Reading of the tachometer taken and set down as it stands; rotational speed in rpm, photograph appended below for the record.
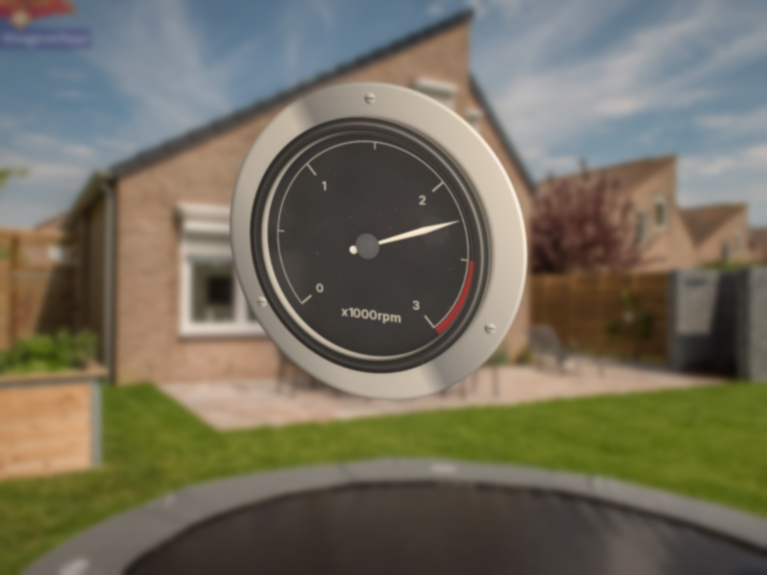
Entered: 2250 rpm
